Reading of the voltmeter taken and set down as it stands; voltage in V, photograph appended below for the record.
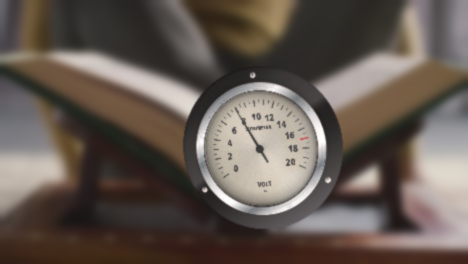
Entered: 8 V
